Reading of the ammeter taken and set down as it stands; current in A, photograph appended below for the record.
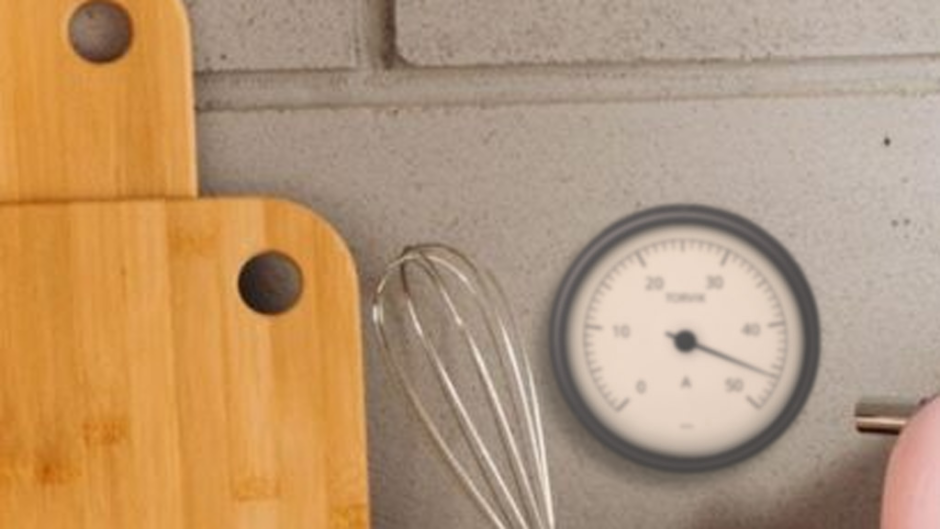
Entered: 46 A
